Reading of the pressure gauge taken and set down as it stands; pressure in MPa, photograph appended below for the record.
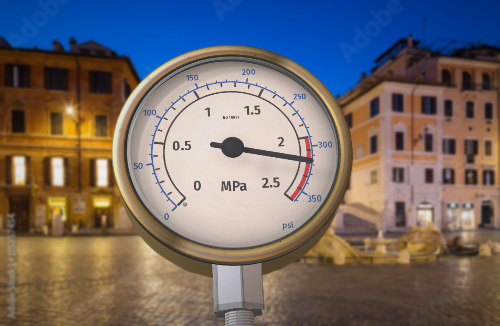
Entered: 2.2 MPa
